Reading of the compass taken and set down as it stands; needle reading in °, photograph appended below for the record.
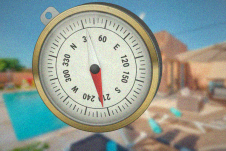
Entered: 215 °
